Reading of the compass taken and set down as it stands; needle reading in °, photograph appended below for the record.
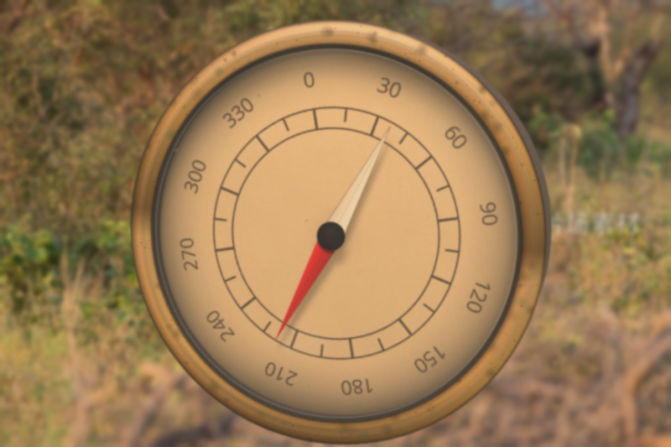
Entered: 217.5 °
